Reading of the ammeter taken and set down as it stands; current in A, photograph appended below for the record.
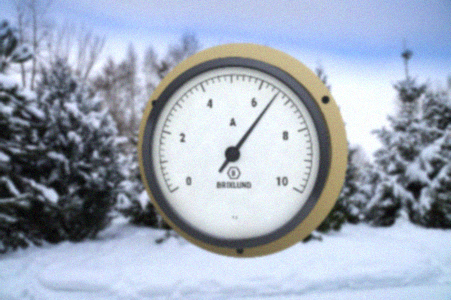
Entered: 6.6 A
